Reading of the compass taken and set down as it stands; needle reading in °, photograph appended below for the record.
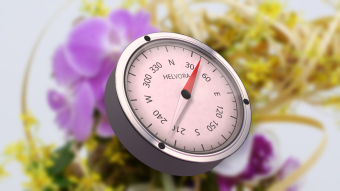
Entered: 40 °
